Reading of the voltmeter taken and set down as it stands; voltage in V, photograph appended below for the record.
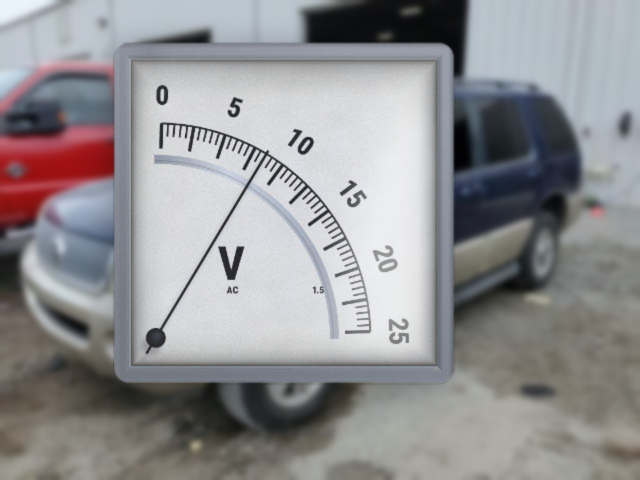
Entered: 8.5 V
